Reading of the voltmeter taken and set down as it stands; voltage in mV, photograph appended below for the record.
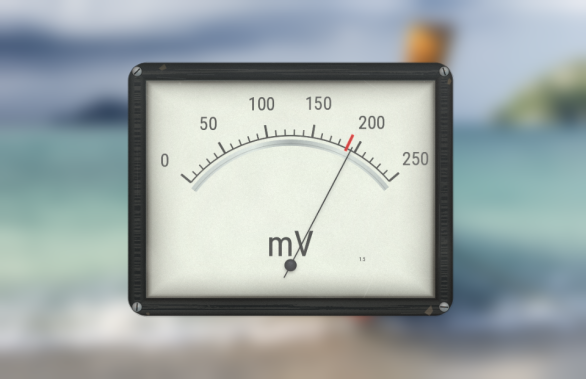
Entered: 195 mV
